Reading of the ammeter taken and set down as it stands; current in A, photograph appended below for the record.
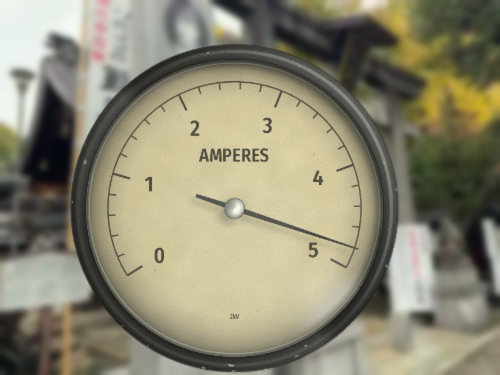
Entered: 4.8 A
